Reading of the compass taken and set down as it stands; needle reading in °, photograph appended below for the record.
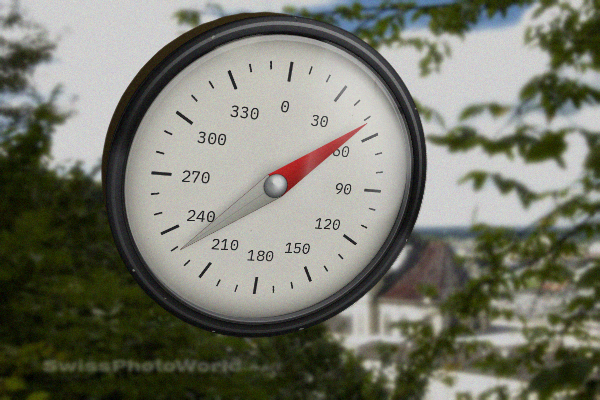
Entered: 50 °
